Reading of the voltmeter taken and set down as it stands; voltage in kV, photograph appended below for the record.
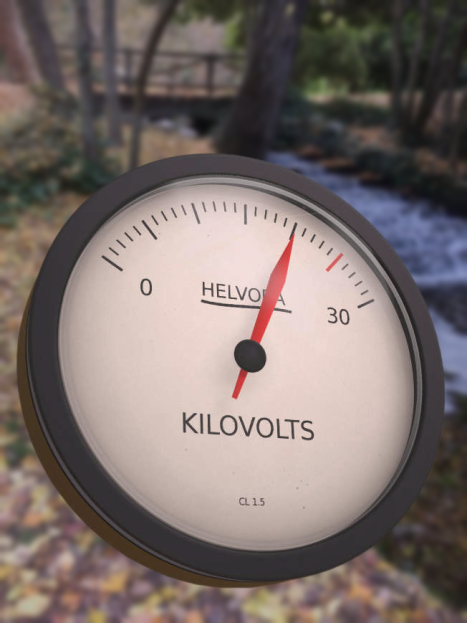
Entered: 20 kV
